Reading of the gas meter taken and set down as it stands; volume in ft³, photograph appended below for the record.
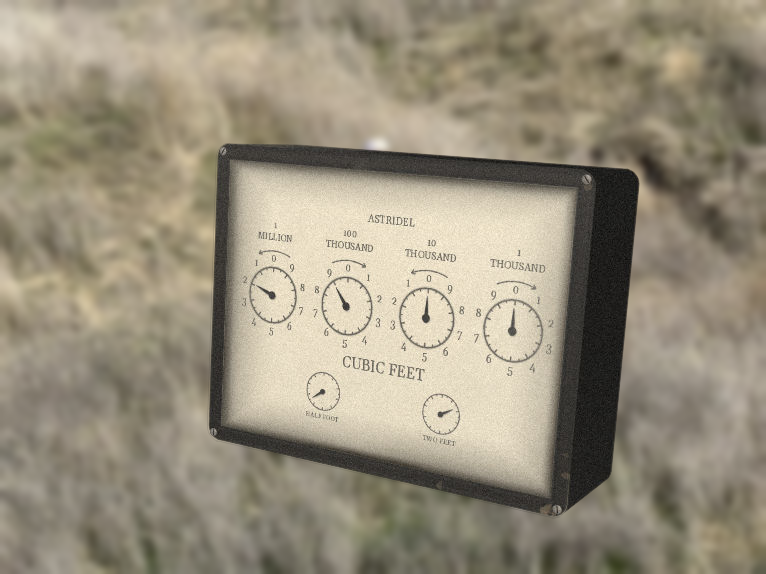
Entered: 190000 ft³
